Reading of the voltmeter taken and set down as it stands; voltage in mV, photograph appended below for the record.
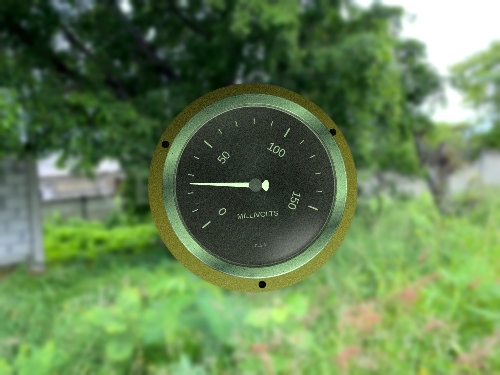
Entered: 25 mV
